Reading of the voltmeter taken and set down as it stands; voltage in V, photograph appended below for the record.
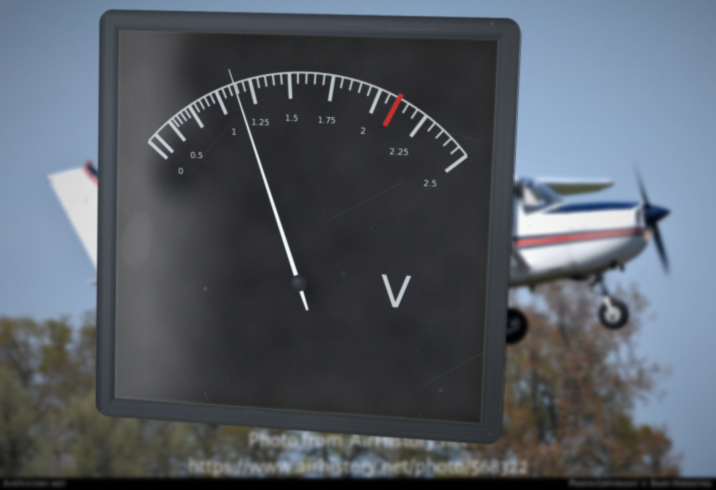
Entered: 1.15 V
